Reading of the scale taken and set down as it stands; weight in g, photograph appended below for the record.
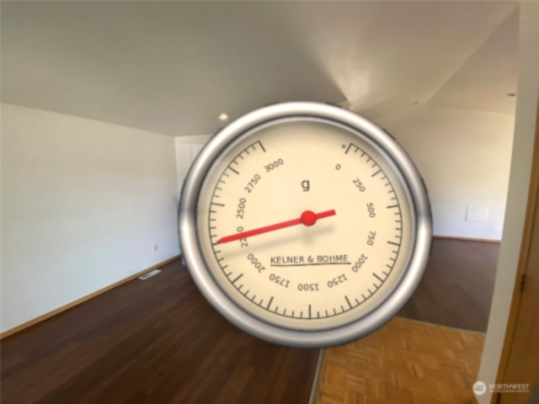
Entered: 2250 g
